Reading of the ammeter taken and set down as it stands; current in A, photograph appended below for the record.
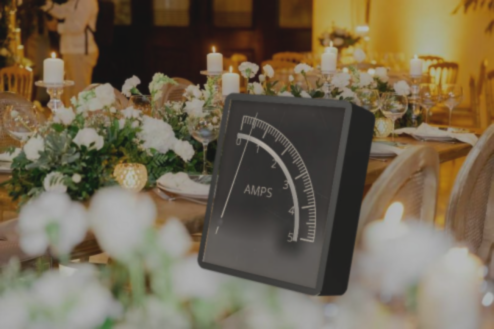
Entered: 0.5 A
